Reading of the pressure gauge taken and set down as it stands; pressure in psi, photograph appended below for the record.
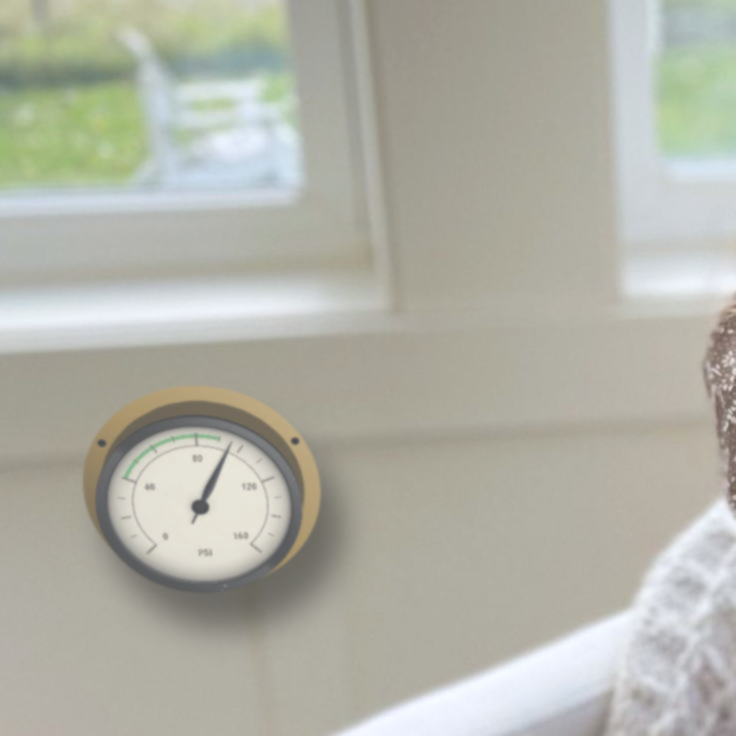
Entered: 95 psi
